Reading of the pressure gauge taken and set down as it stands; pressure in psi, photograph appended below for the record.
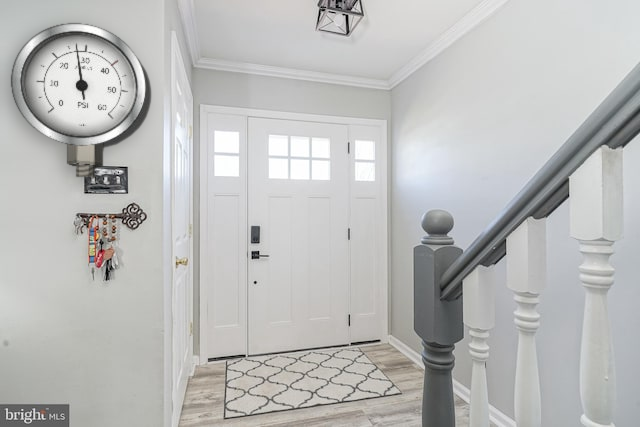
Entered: 27.5 psi
